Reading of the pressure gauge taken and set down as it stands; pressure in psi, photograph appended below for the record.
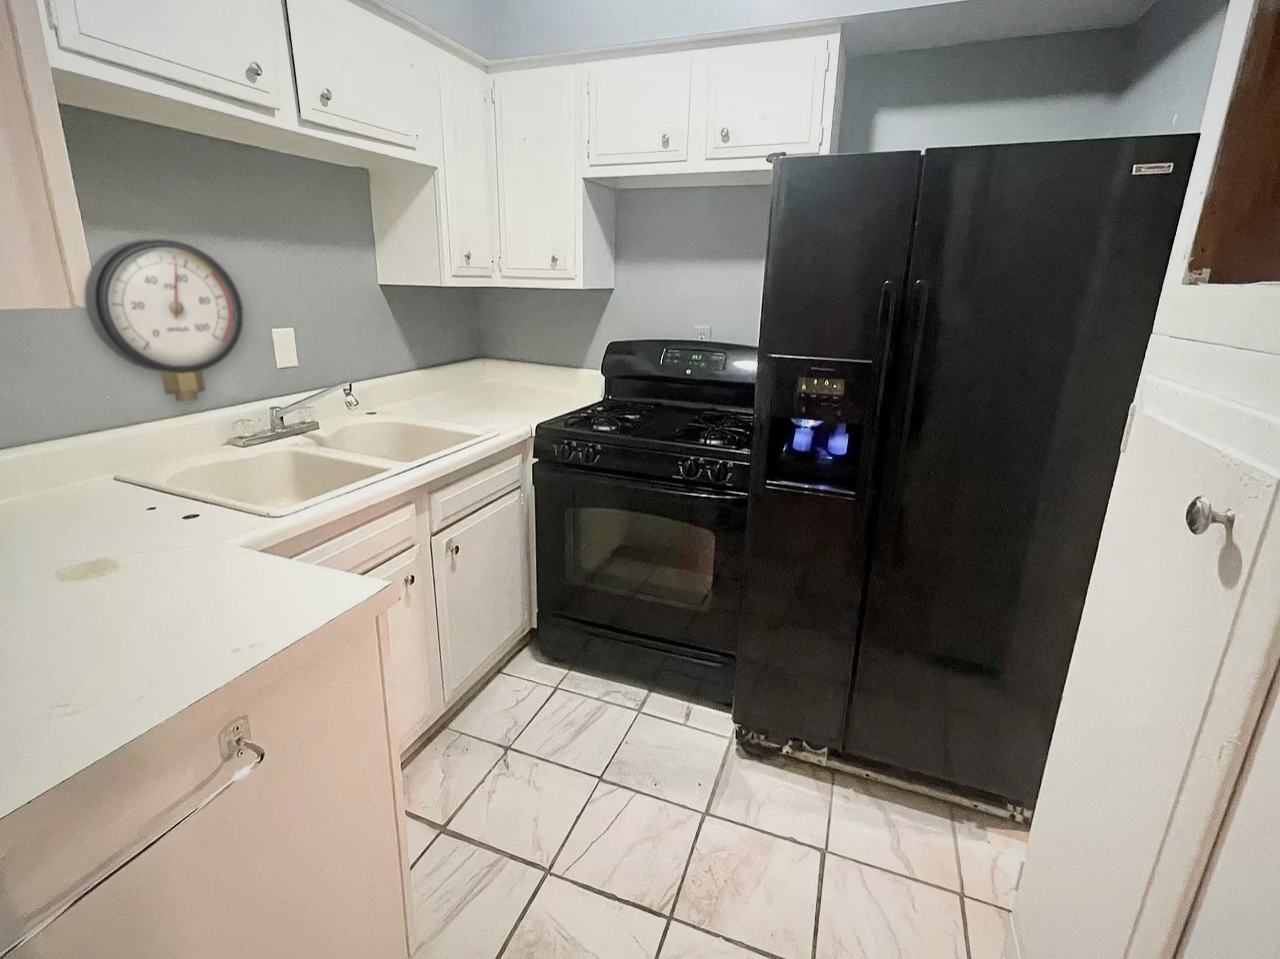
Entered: 55 psi
